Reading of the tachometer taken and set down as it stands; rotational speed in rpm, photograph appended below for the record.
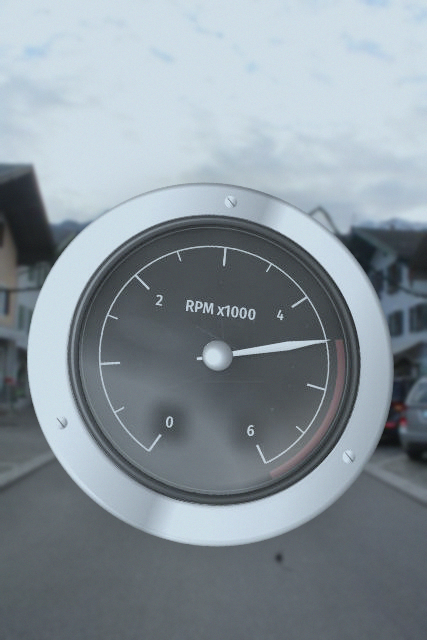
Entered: 4500 rpm
